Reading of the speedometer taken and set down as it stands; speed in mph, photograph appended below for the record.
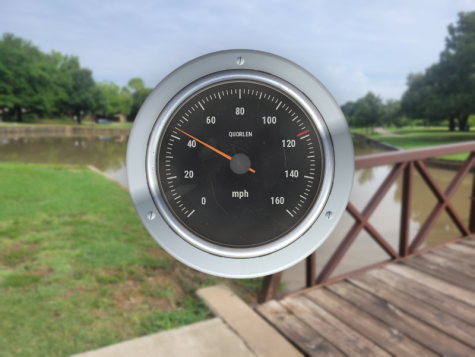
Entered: 44 mph
